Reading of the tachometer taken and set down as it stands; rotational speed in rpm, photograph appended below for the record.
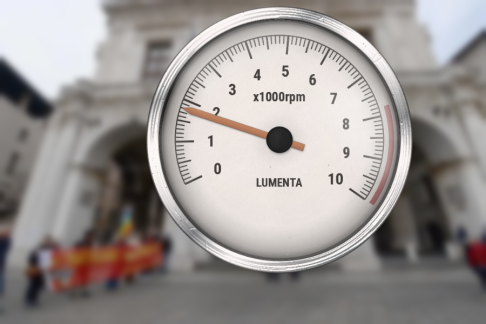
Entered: 1800 rpm
